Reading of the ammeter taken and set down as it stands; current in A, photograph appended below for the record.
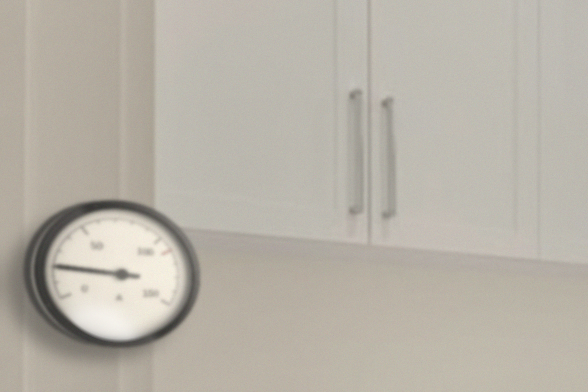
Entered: 20 A
